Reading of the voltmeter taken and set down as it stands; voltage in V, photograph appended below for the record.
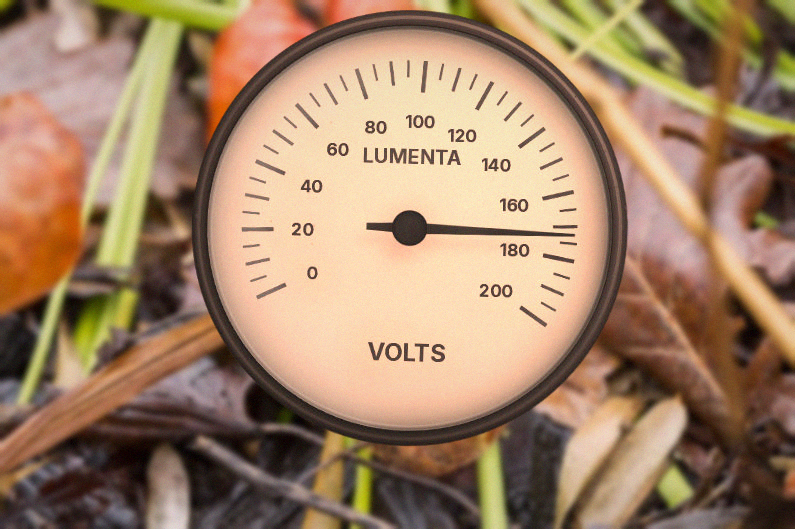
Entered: 172.5 V
